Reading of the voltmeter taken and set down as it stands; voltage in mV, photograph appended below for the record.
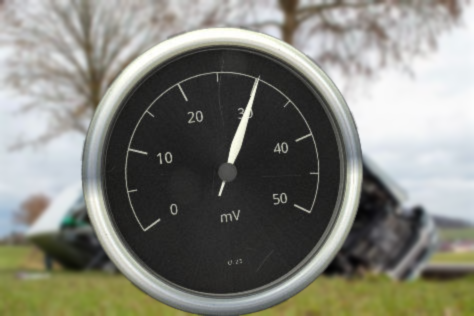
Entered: 30 mV
